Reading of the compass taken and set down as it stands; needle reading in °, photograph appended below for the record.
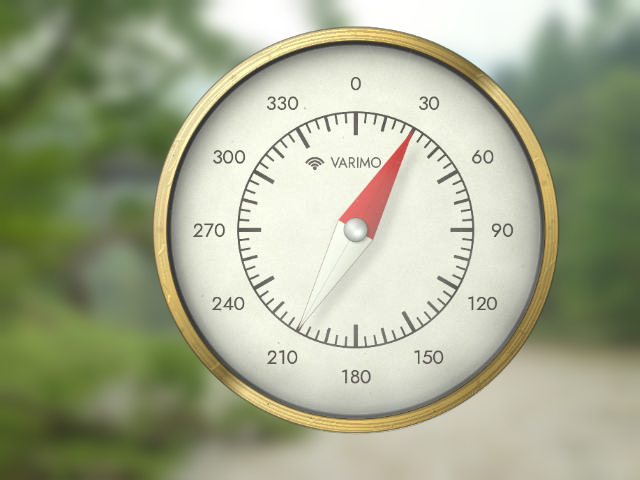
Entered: 30 °
